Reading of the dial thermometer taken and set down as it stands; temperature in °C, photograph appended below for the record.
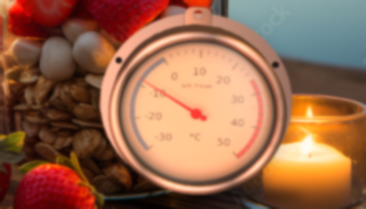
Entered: -8 °C
